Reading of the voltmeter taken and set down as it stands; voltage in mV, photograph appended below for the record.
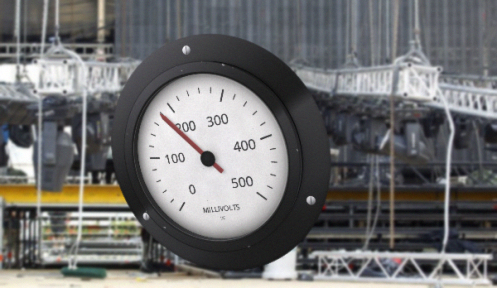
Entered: 180 mV
